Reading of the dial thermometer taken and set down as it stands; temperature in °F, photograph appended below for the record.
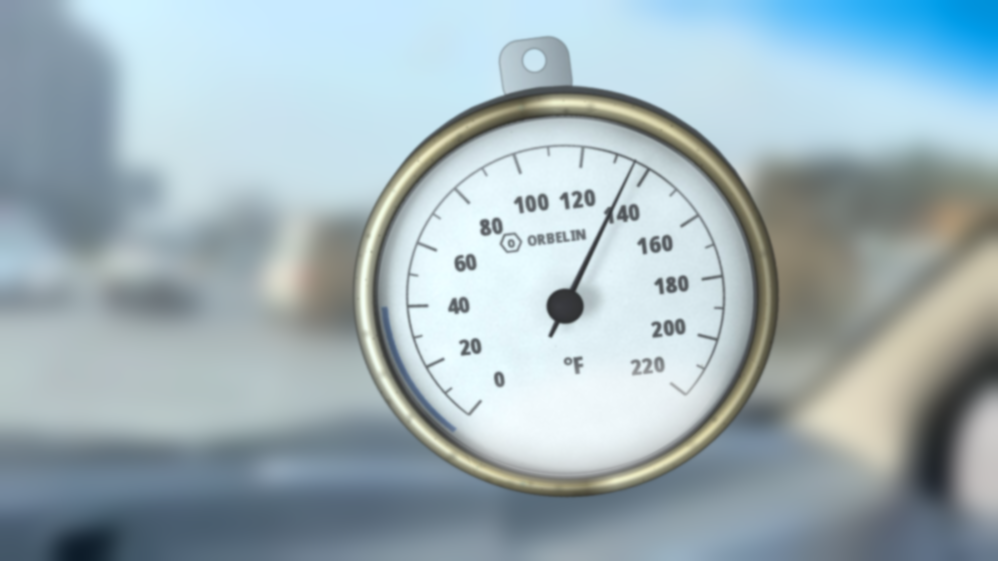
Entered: 135 °F
